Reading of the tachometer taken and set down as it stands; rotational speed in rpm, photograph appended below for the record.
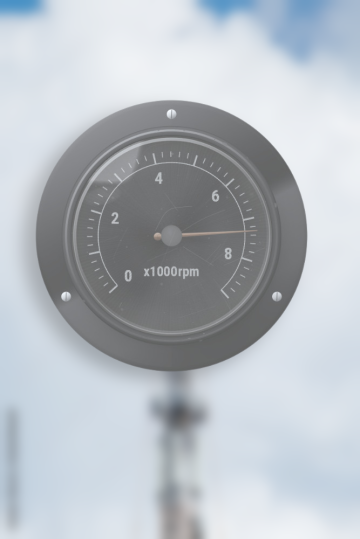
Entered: 7300 rpm
